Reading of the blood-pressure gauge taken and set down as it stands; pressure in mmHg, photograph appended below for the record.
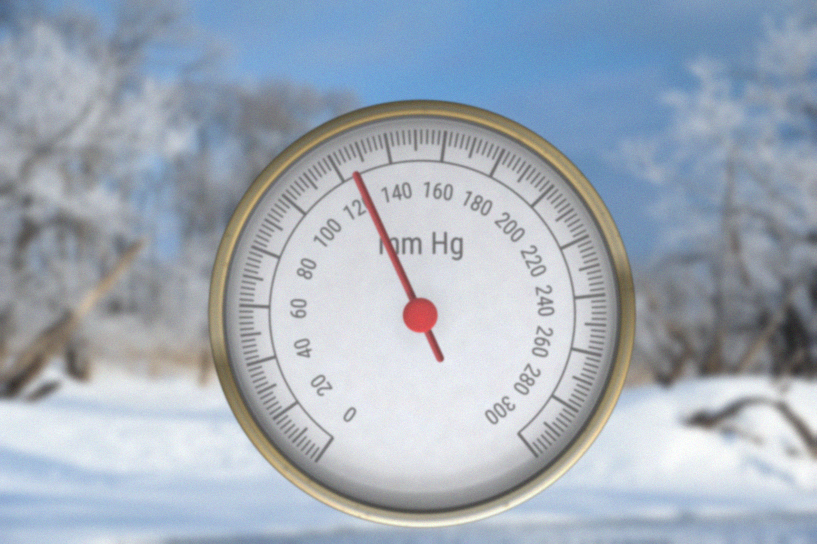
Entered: 126 mmHg
